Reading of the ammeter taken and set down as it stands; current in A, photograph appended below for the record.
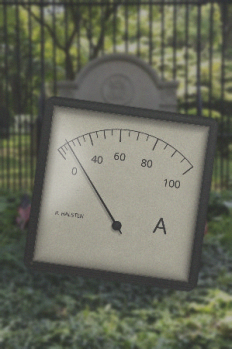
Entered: 20 A
